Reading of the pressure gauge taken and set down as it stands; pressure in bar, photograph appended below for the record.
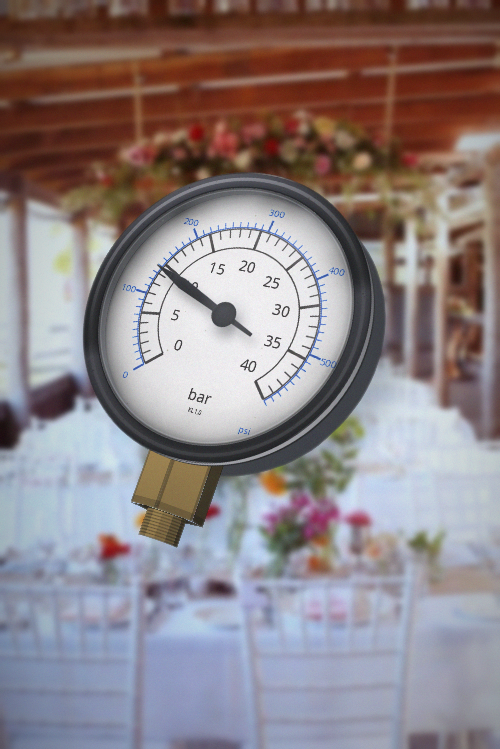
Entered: 9.5 bar
